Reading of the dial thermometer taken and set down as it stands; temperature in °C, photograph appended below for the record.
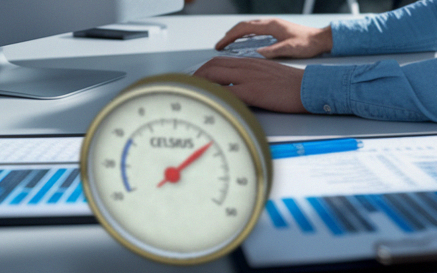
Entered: 25 °C
